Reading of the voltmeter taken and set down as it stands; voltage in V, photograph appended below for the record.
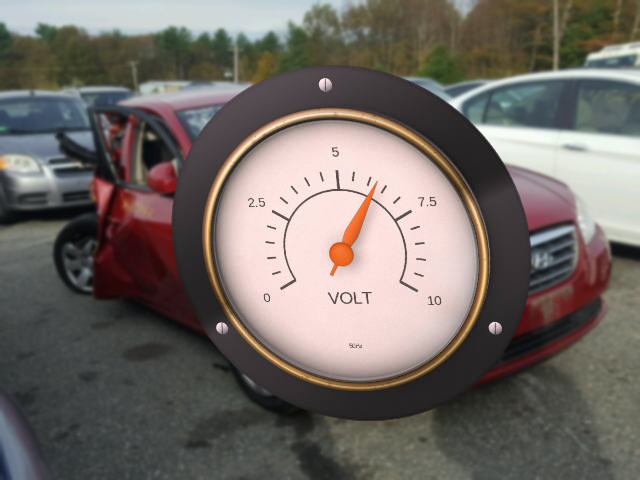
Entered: 6.25 V
